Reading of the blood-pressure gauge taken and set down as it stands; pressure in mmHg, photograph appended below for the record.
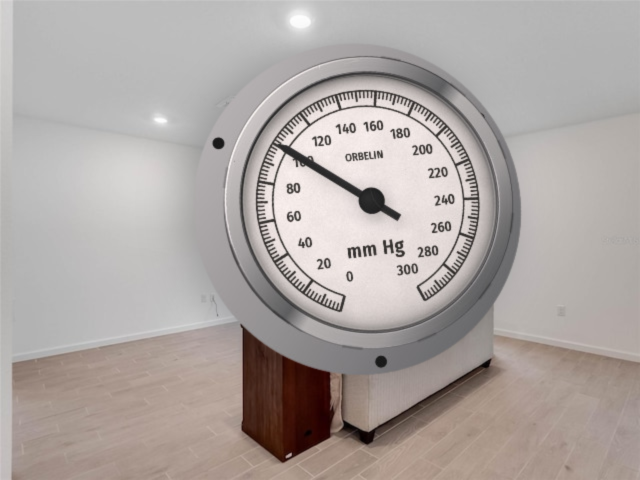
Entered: 100 mmHg
